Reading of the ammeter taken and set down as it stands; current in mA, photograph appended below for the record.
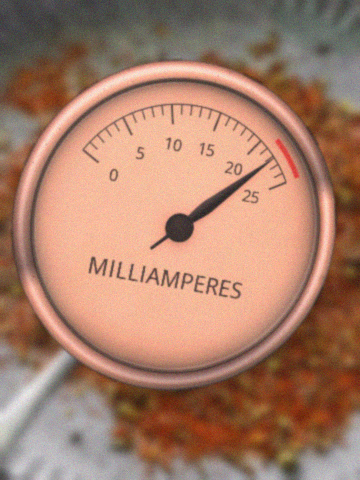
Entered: 22 mA
